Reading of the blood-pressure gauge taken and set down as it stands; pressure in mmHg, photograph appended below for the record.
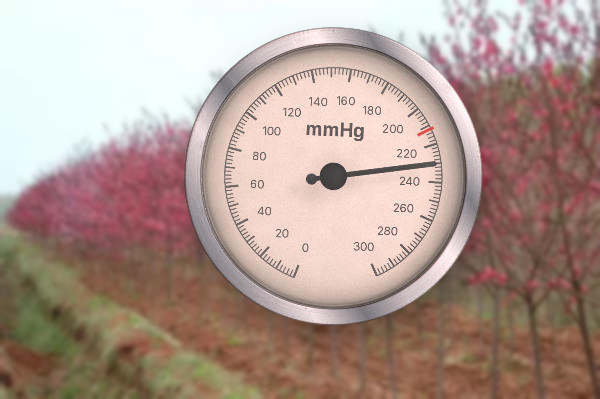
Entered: 230 mmHg
